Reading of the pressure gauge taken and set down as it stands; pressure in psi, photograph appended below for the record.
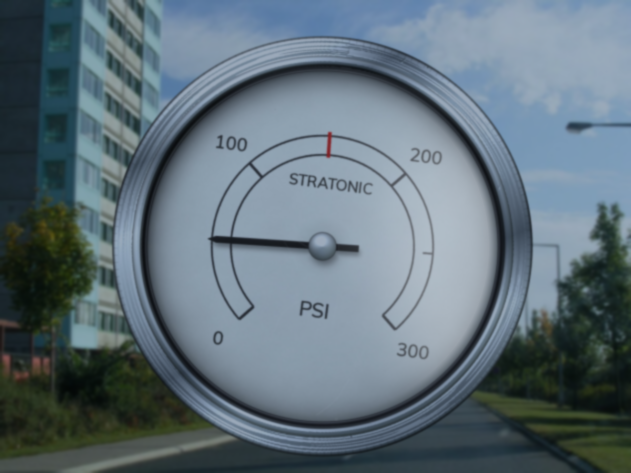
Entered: 50 psi
